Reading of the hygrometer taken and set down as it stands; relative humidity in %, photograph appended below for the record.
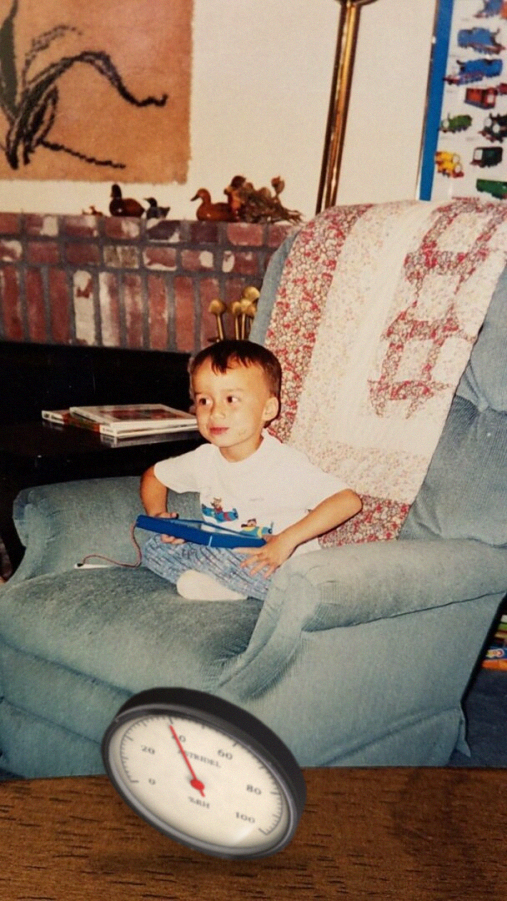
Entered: 40 %
